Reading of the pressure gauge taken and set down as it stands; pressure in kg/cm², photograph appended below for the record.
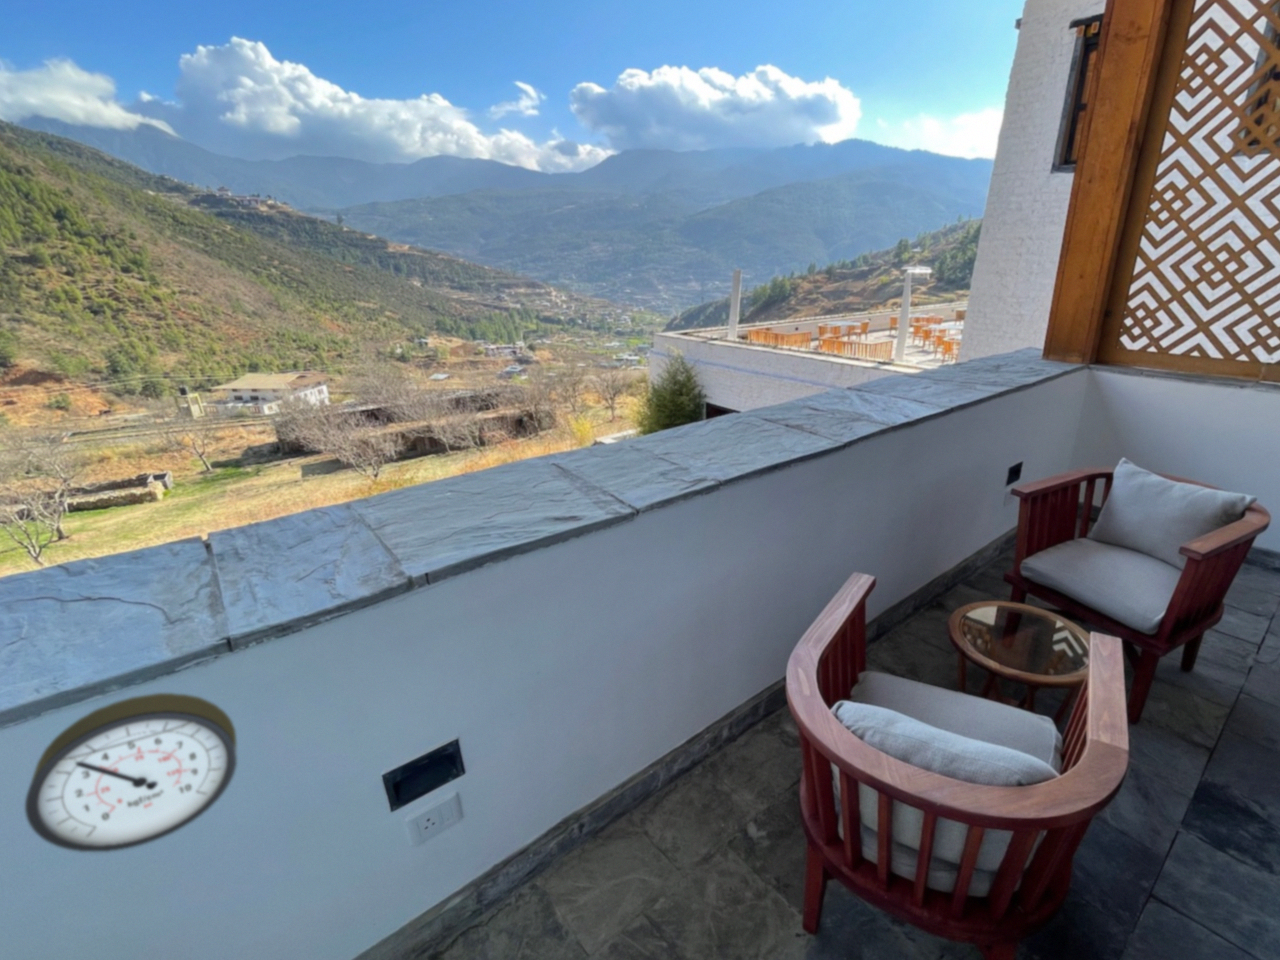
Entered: 3.5 kg/cm²
